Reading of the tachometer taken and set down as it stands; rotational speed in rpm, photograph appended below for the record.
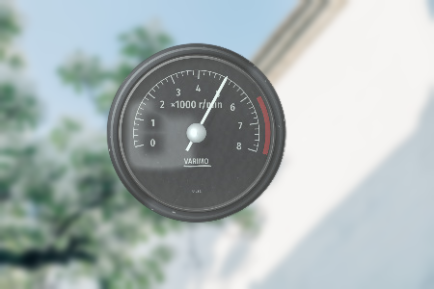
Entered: 5000 rpm
